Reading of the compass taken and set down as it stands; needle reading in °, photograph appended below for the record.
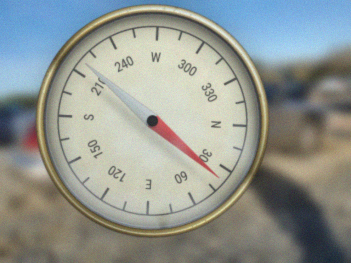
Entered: 37.5 °
